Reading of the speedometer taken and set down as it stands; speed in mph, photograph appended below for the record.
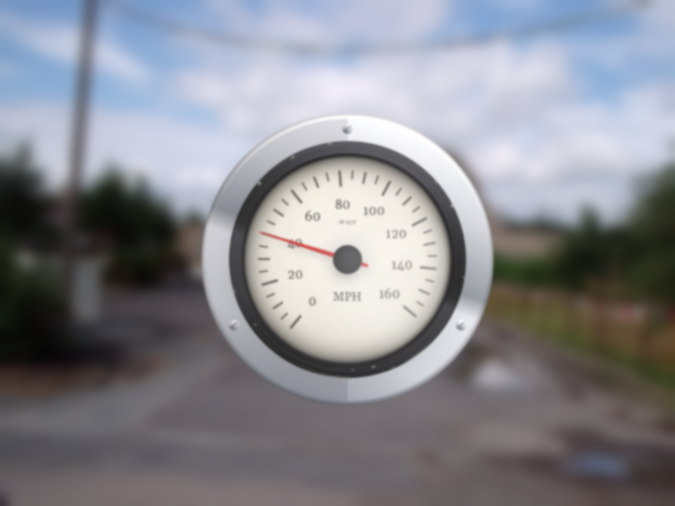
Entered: 40 mph
